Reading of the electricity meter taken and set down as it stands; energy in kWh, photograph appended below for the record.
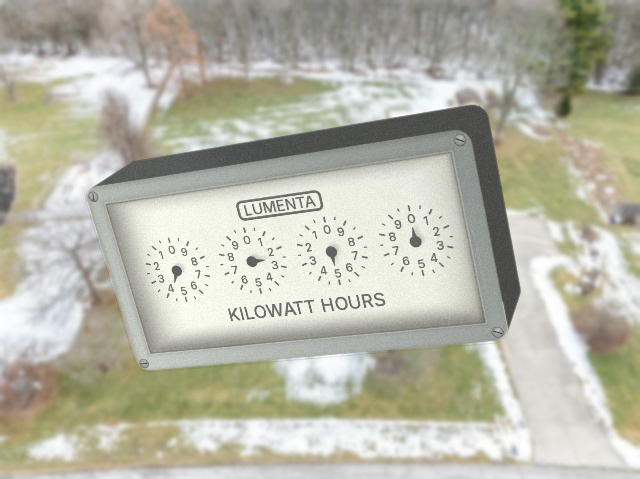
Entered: 4250 kWh
